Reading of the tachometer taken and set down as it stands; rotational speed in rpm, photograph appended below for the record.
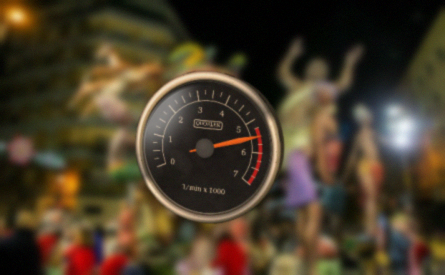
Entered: 5500 rpm
